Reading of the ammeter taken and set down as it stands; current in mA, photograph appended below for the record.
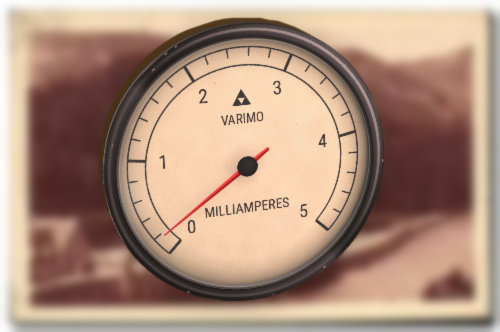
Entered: 0.2 mA
